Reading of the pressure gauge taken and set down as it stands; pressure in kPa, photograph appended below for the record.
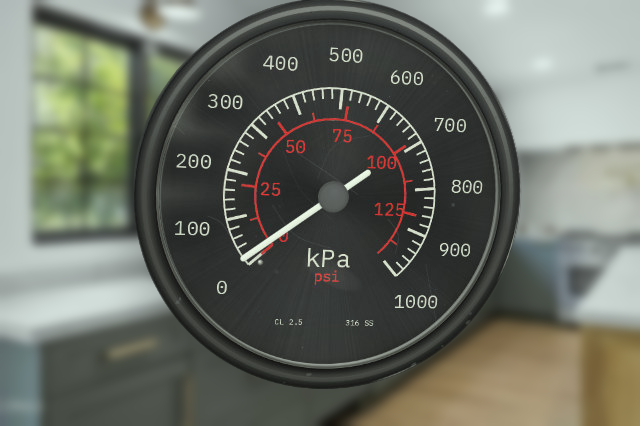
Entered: 20 kPa
